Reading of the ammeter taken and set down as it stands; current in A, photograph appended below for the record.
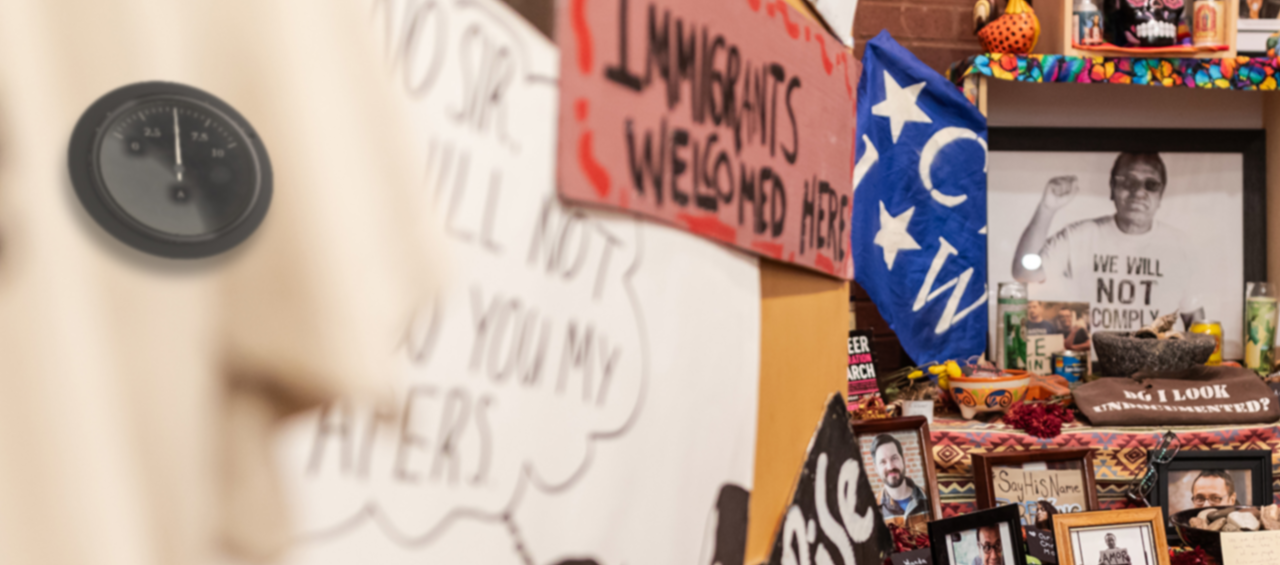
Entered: 5 A
